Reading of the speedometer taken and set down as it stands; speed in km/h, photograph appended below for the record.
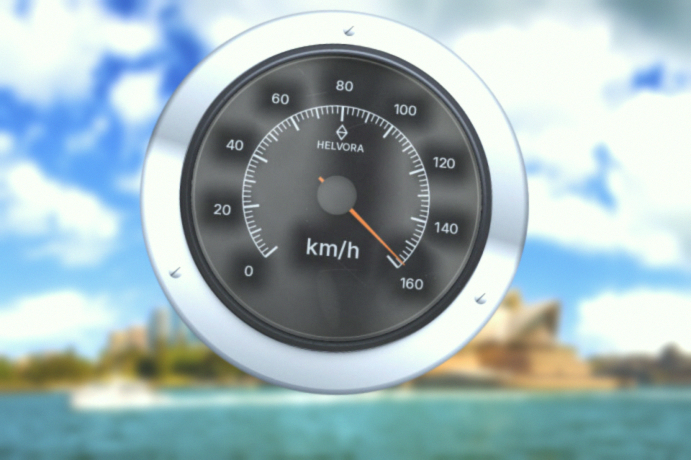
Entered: 158 km/h
